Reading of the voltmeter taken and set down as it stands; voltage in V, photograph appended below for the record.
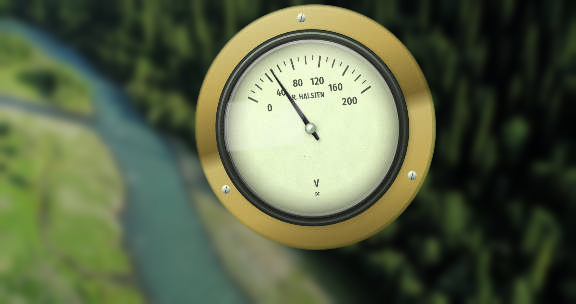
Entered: 50 V
